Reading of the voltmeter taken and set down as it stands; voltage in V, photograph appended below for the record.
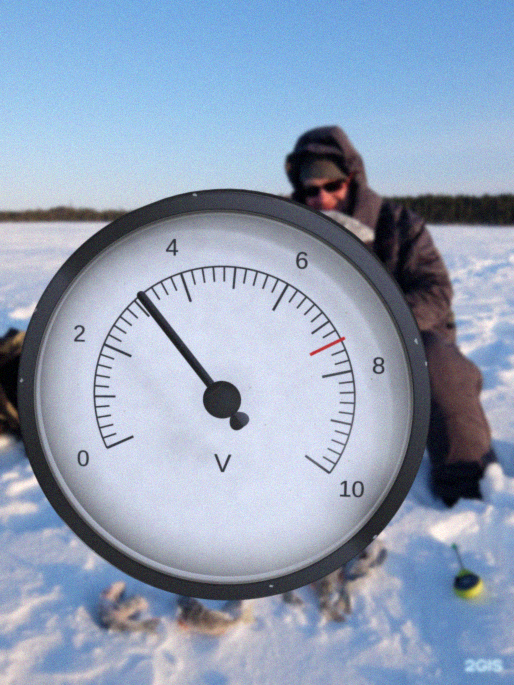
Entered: 3.2 V
